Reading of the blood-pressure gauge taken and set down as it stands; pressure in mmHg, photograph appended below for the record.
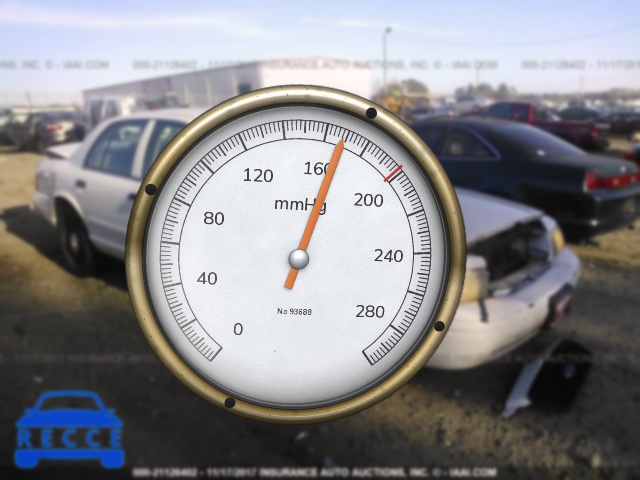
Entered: 168 mmHg
